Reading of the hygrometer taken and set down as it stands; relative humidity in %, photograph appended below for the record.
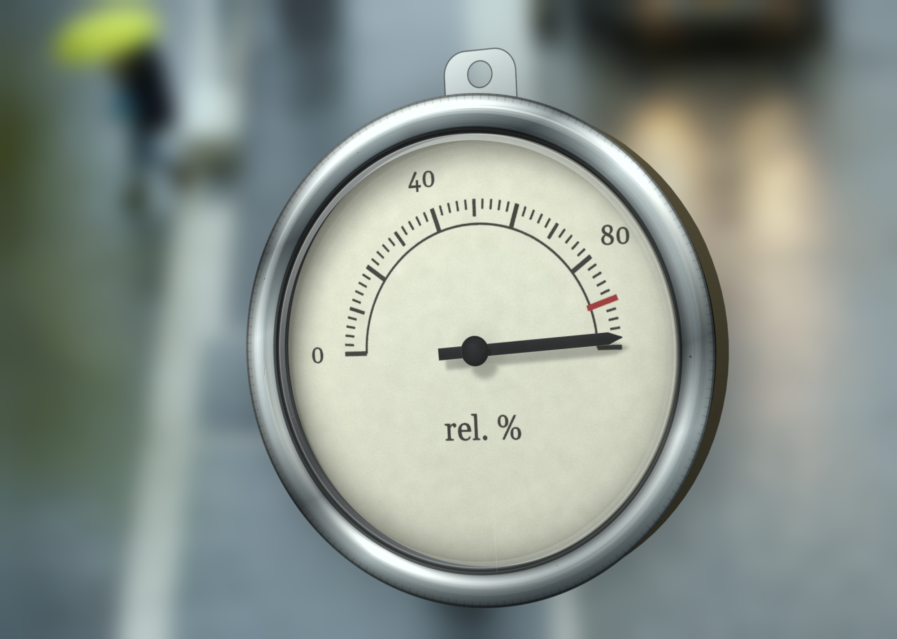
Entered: 98 %
